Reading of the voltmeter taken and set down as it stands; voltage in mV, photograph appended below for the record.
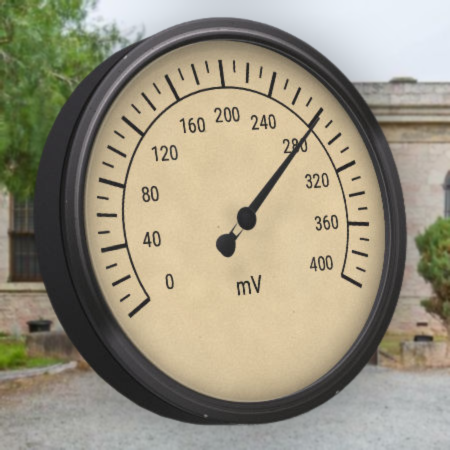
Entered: 280 mV
